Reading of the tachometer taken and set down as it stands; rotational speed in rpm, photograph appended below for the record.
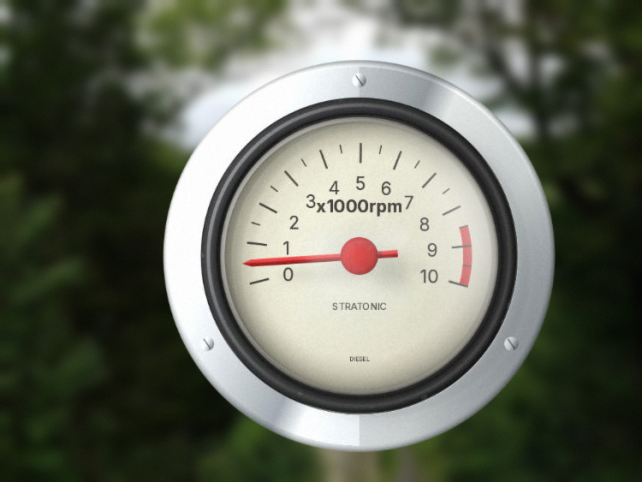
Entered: 500 rpm
